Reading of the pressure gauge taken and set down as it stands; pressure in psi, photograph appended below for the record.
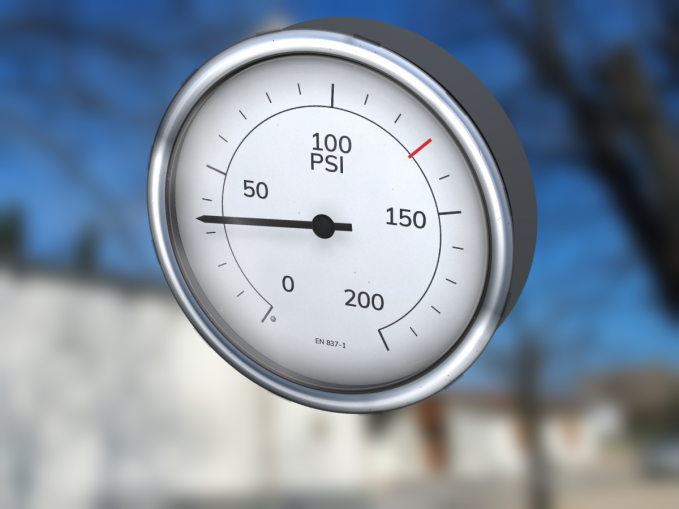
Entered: 35 psi
